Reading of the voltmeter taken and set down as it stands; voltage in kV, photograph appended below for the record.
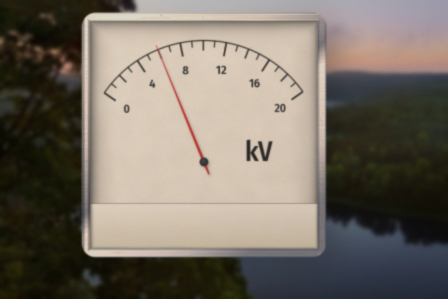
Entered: 6 kV
